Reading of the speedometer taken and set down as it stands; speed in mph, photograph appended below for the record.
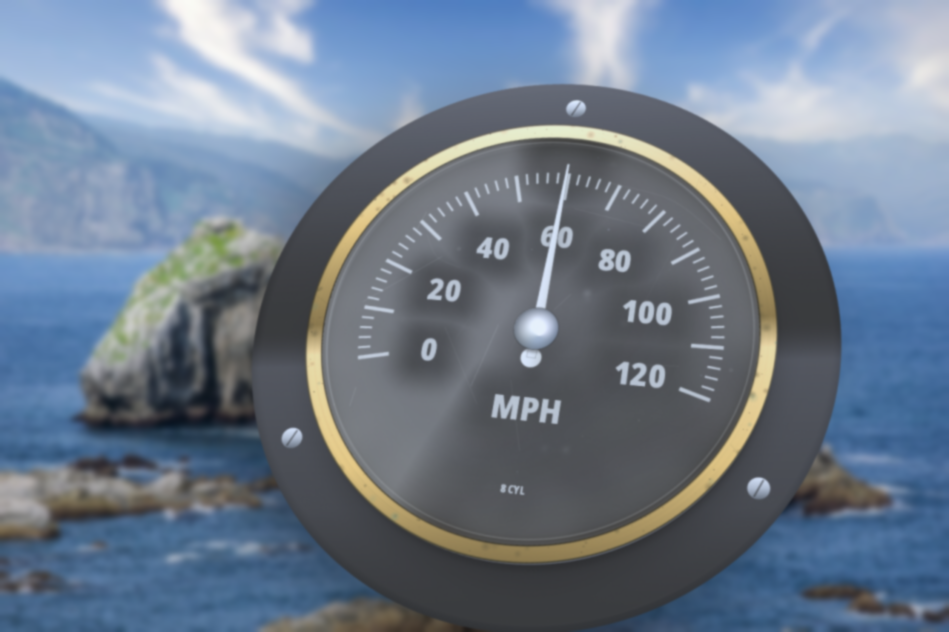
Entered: 60 mph
